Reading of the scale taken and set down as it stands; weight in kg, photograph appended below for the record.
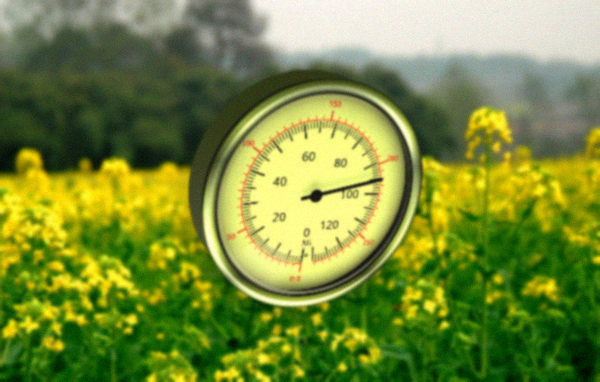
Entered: 95 kg
